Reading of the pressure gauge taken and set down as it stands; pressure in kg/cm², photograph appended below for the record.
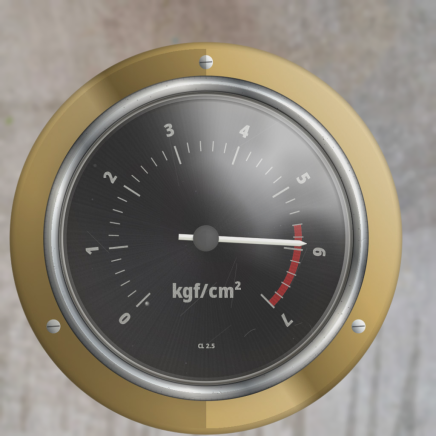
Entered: 5.9 kg/cm²
